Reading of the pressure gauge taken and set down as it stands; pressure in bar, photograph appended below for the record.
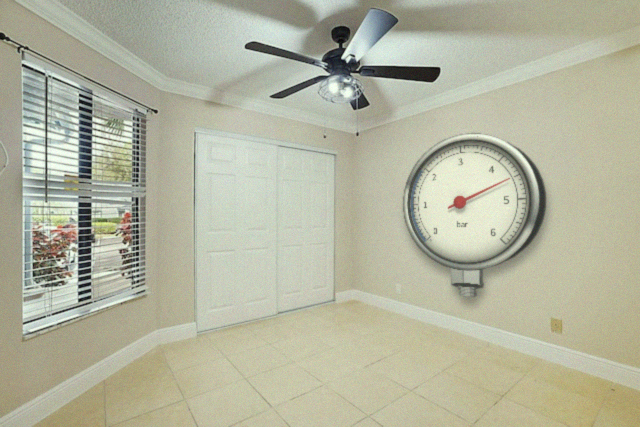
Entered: 4.5 bar
